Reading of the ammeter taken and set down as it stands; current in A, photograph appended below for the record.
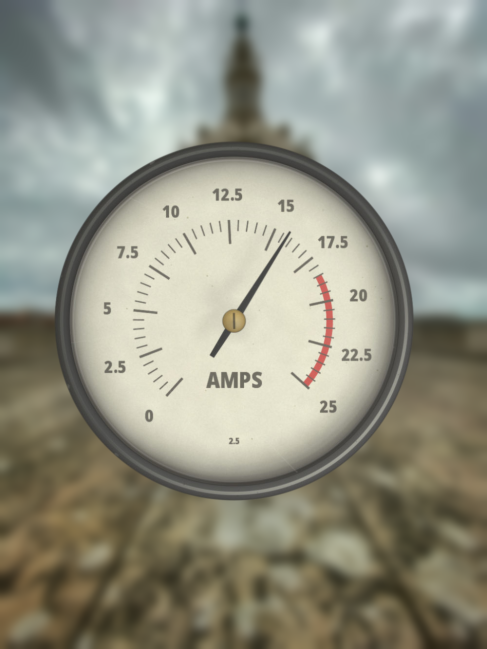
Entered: 15.75 A
